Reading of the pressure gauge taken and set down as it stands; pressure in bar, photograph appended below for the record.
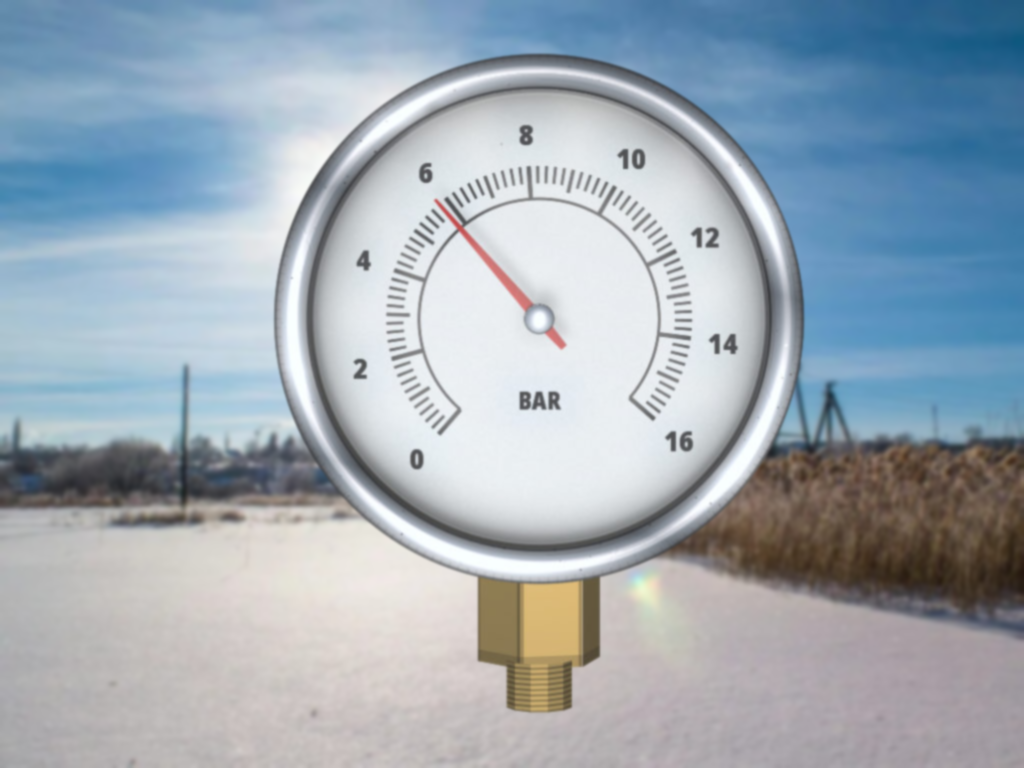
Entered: 5.8 bar
